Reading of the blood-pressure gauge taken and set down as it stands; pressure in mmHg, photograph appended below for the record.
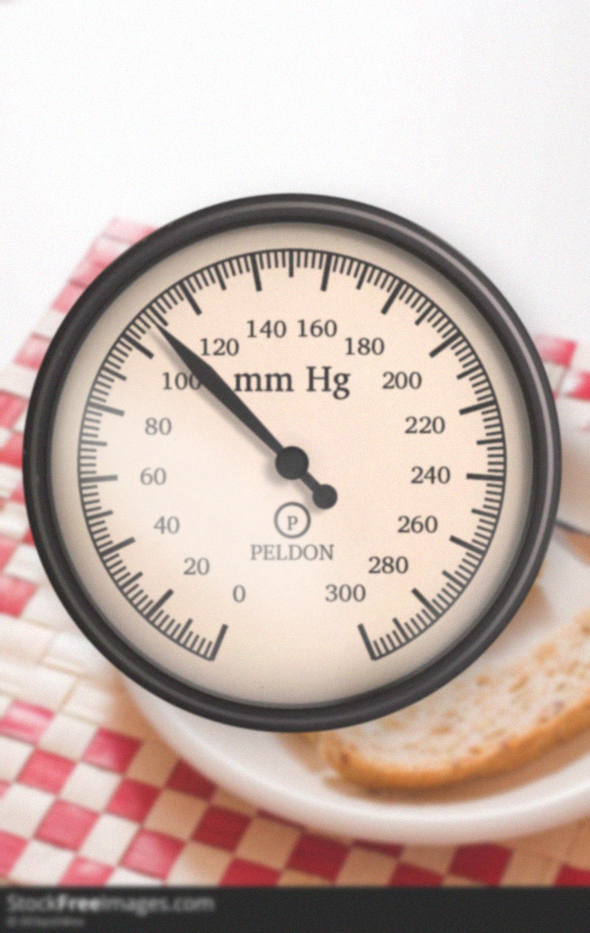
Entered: 108 mmHg
